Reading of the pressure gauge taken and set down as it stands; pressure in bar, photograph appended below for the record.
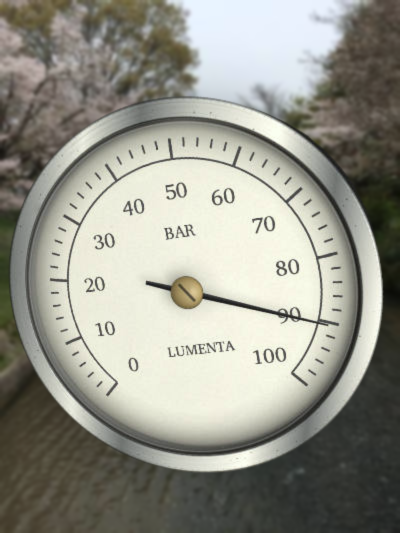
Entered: 90 bar
